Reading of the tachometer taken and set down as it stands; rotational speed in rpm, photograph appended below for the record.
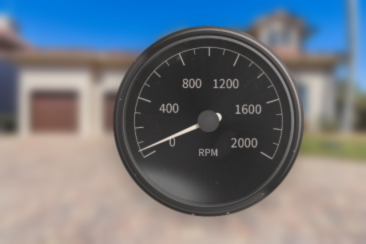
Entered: 50 rpm
